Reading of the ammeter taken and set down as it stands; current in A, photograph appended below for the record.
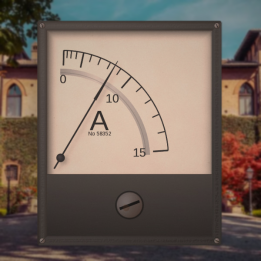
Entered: 8.5 A
